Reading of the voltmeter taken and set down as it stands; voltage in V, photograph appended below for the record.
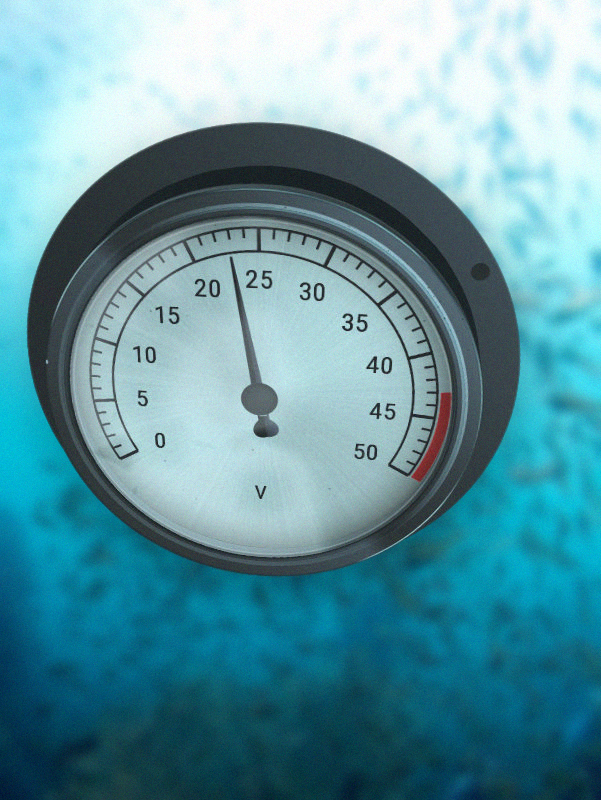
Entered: 23 V
